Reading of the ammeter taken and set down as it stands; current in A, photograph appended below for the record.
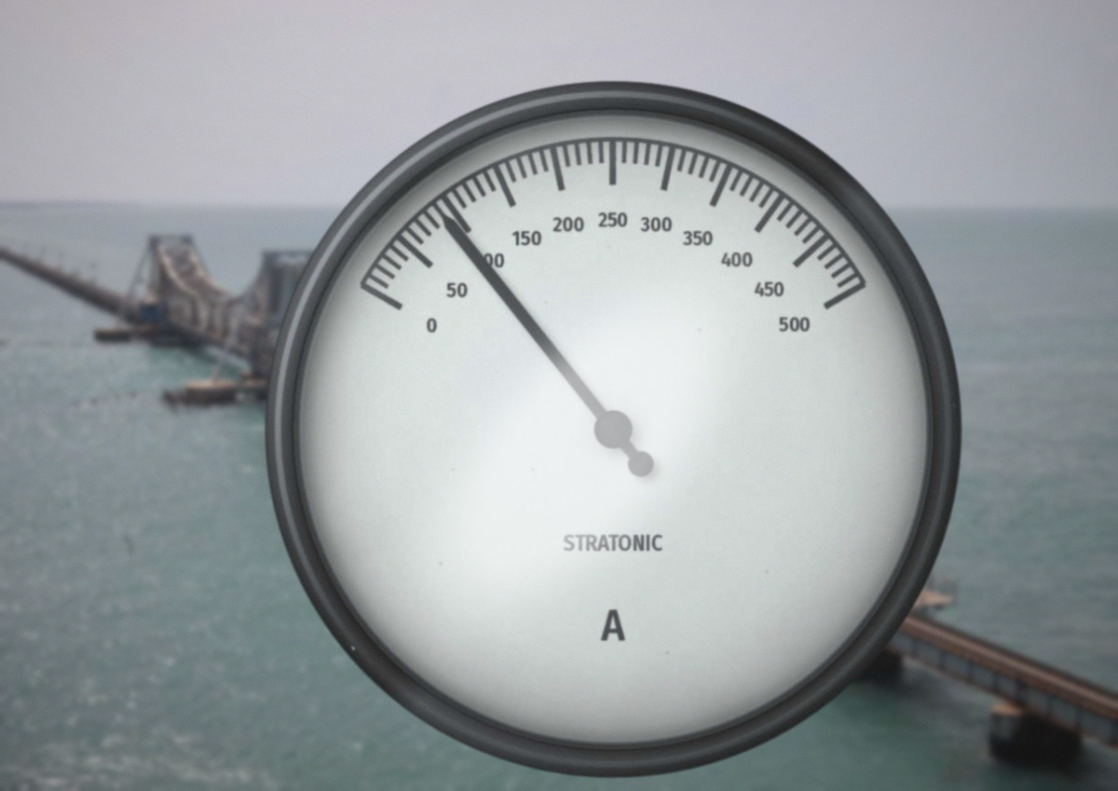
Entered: 90 A
